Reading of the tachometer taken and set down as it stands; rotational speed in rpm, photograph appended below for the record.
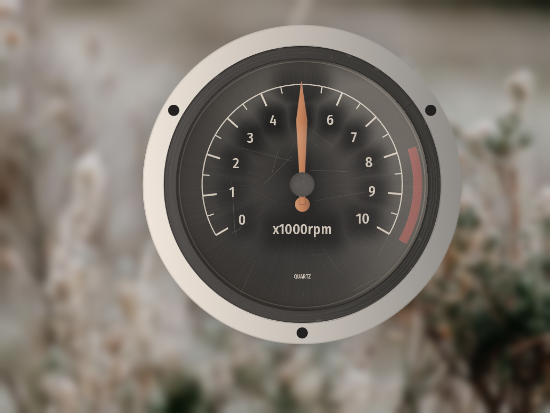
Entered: 5000 rpm
